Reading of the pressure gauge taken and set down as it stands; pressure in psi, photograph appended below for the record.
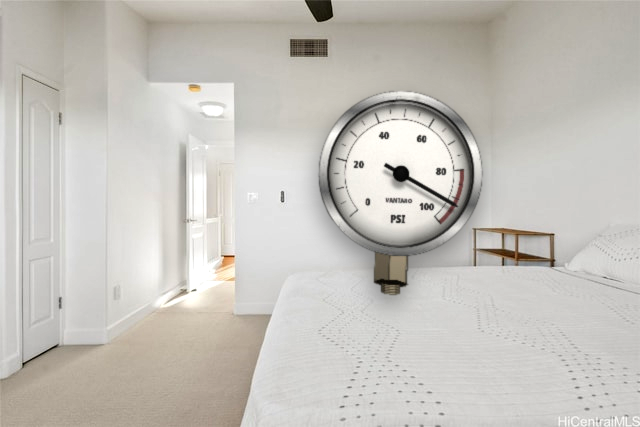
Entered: 92.5 psi
